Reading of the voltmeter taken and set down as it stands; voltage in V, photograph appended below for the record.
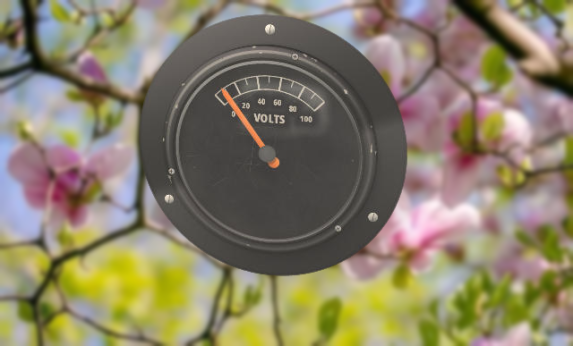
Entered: 10 V
